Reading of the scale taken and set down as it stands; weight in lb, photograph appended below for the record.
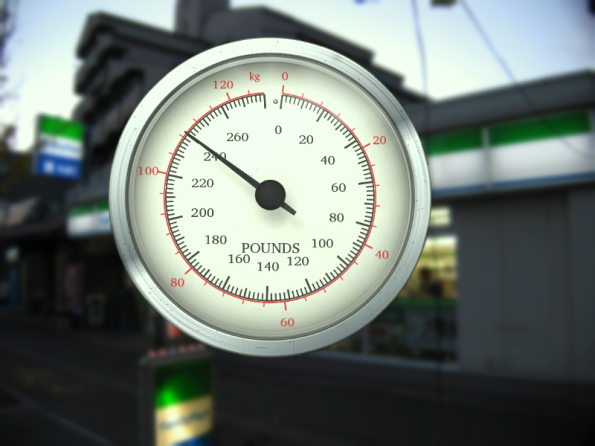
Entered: 240 lb
